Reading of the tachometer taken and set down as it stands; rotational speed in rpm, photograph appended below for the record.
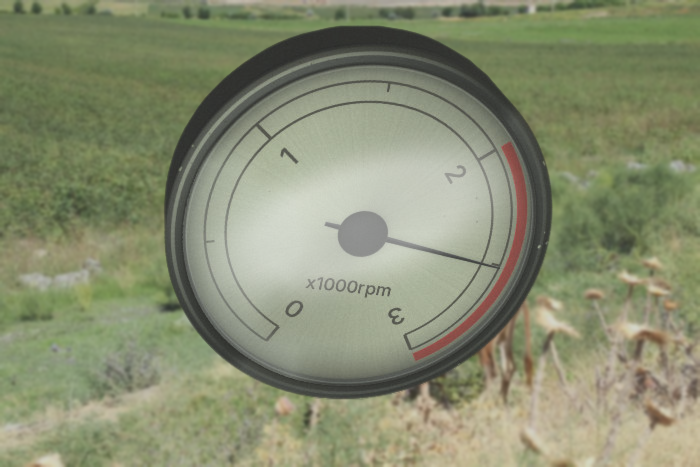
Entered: 2500 rpm
